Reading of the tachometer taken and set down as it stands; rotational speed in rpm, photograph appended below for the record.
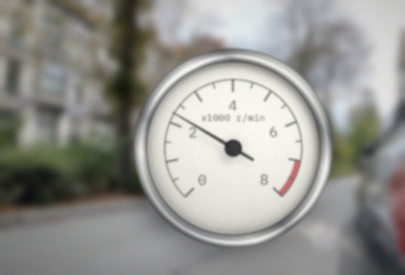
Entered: 2250 rpm
